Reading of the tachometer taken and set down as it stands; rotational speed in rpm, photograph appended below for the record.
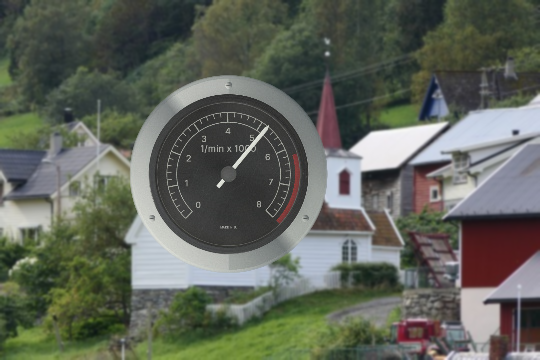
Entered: 5200 rpm
